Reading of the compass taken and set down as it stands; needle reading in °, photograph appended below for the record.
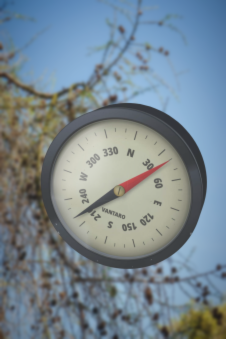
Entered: 40 °
